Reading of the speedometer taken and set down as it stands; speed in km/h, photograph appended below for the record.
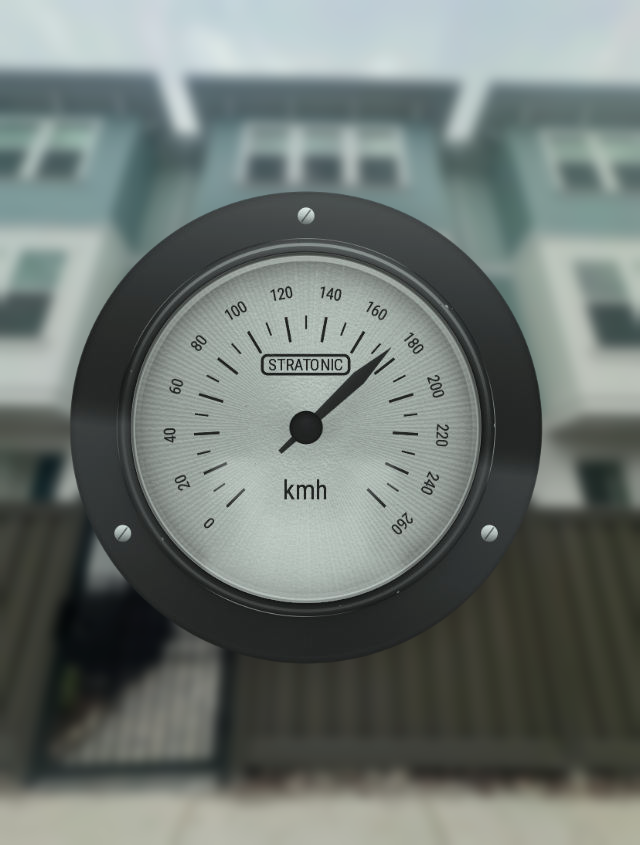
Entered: 175 km/h
